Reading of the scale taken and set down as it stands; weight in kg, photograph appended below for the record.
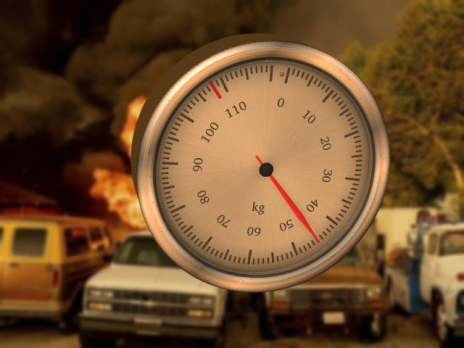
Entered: 45 kg
